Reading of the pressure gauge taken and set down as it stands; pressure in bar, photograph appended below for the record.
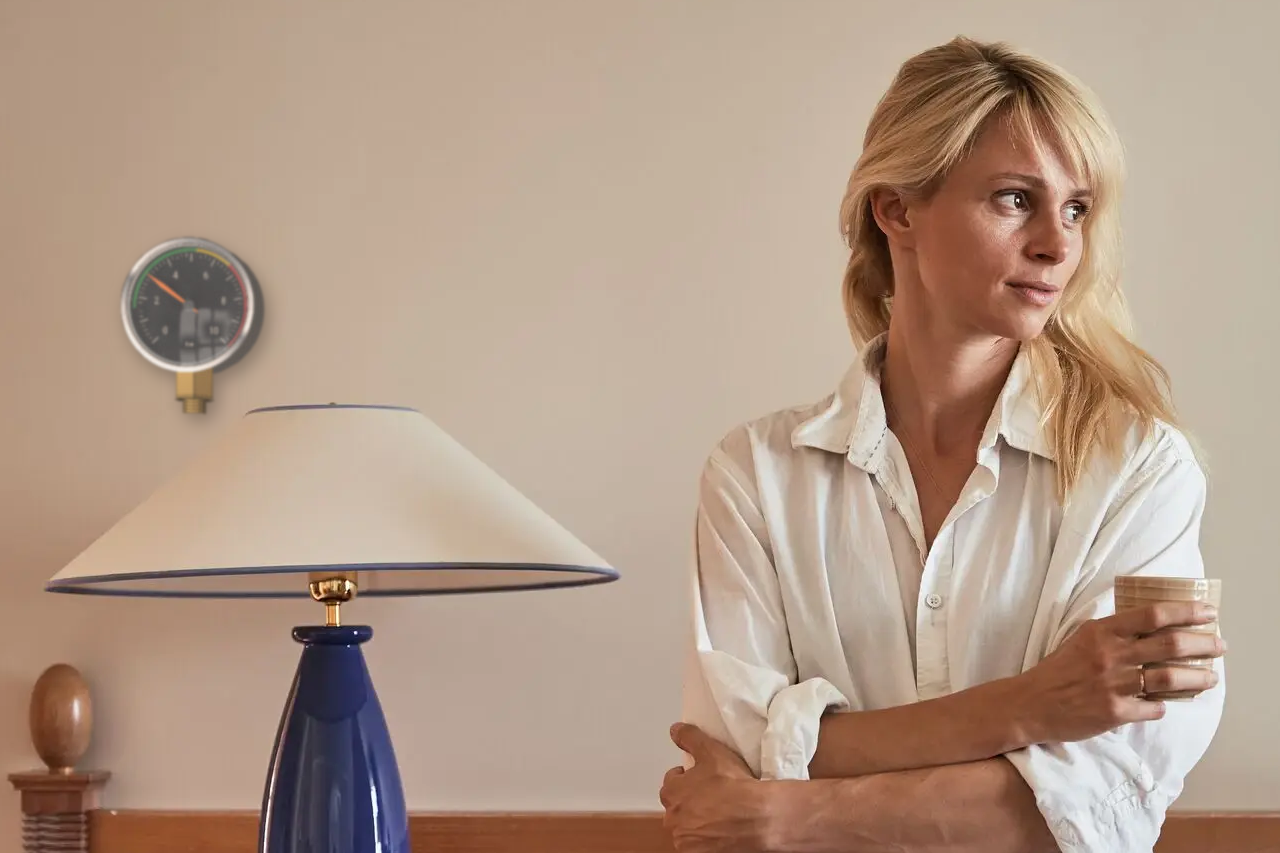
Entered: 3 bar
